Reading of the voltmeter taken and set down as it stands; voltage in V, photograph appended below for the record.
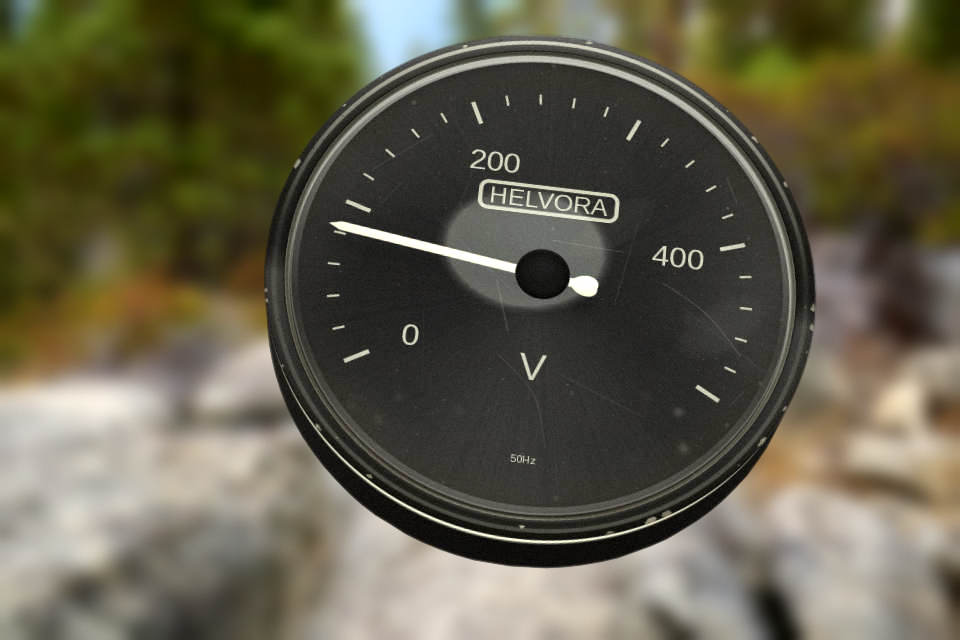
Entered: 80 V
